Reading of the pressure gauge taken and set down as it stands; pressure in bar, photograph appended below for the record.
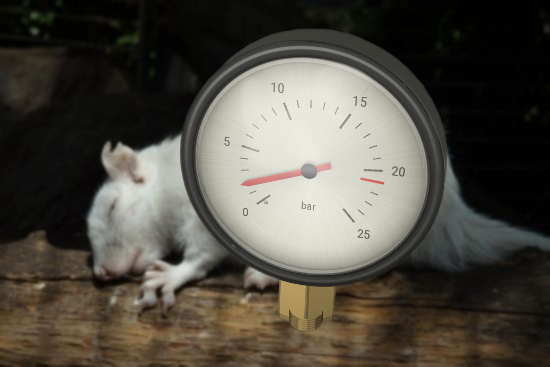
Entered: 2 bar
